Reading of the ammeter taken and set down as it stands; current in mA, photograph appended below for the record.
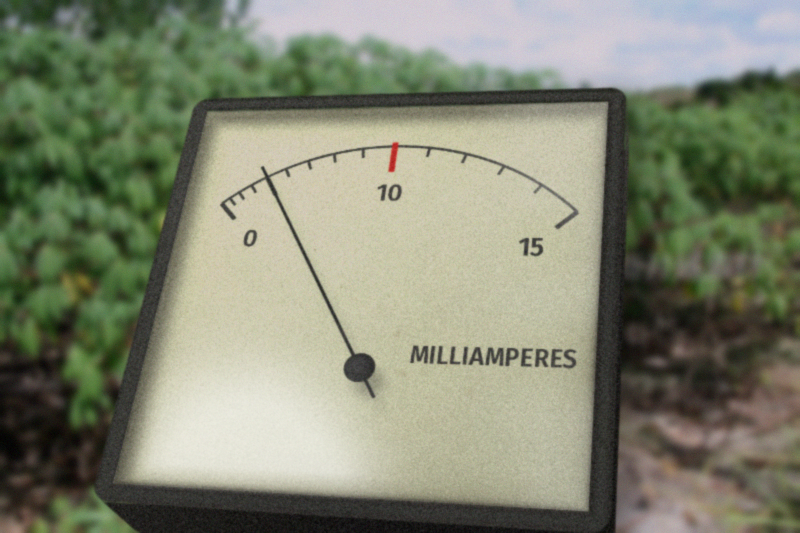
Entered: 5 mA
